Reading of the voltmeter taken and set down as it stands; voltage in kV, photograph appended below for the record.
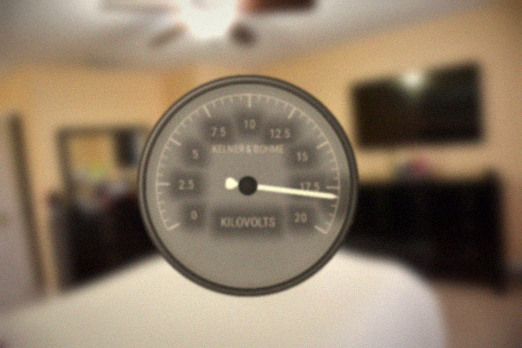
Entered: 18 kV
